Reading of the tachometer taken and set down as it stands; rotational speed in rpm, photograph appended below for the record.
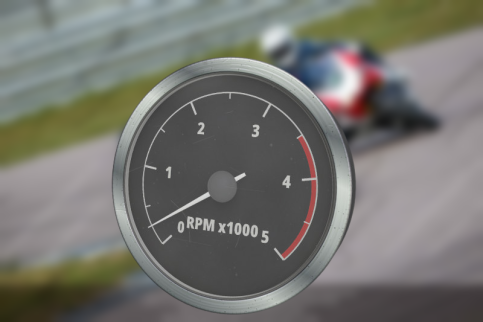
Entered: 250 rpm
